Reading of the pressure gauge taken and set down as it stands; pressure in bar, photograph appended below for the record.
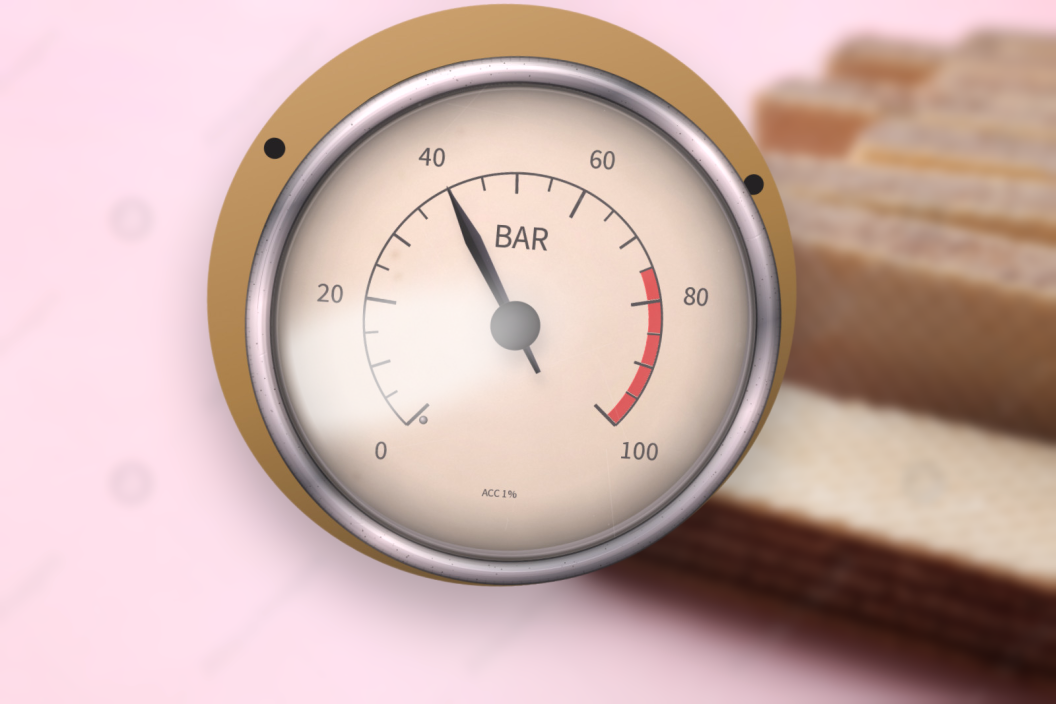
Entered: 40 bar
